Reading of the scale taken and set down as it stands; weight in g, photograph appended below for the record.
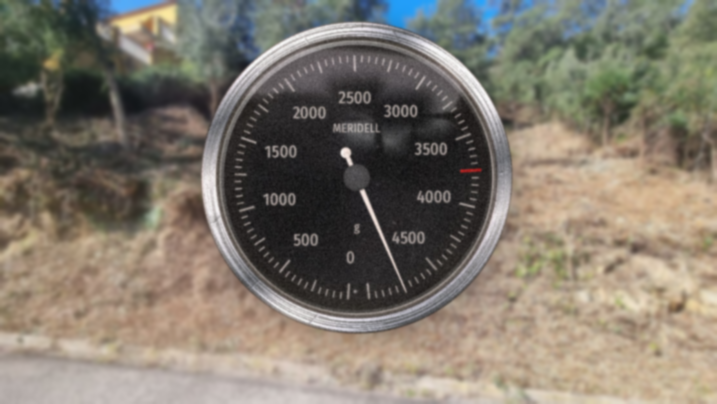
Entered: 4750 g
